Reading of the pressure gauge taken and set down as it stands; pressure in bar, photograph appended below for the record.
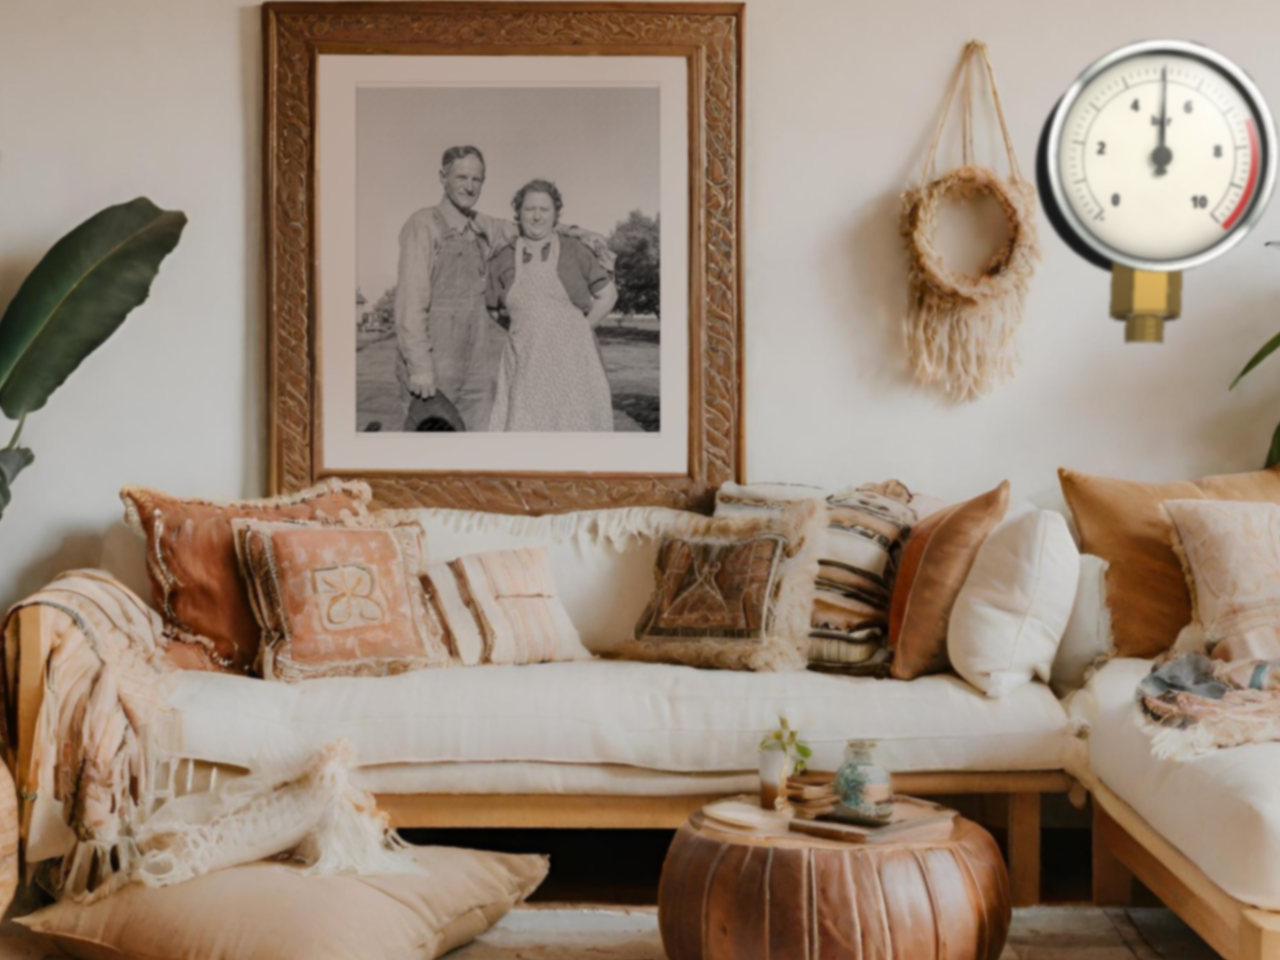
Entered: 5 bar
